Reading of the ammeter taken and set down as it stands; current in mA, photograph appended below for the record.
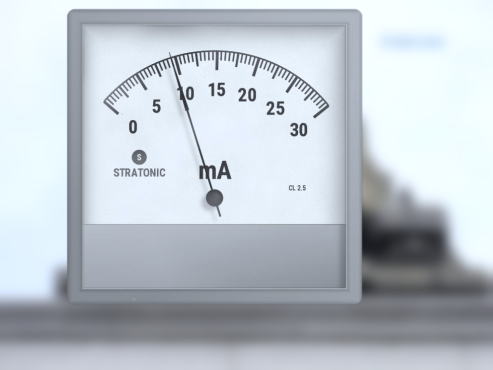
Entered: 9.5 mA
